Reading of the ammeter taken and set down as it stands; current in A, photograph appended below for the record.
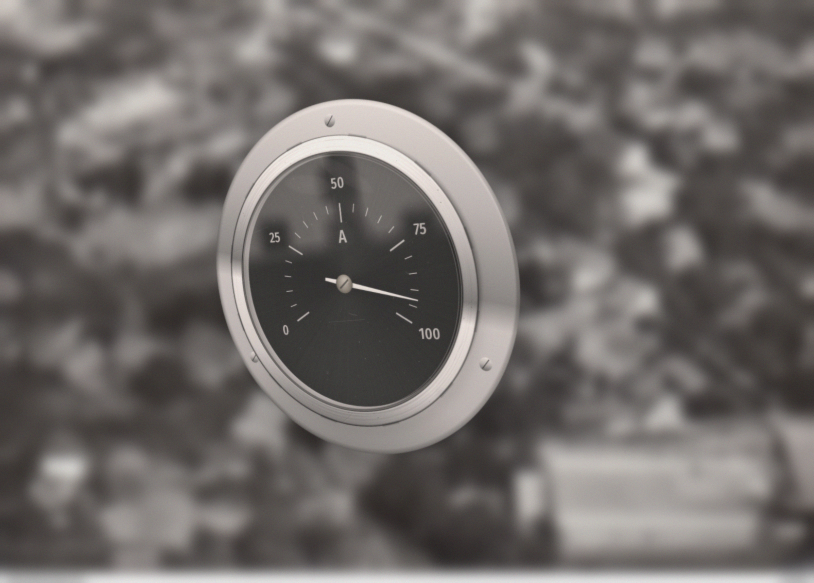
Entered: 92.5 A
